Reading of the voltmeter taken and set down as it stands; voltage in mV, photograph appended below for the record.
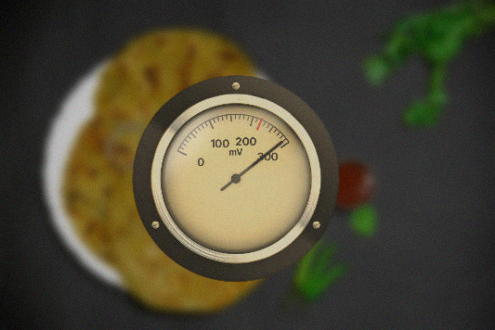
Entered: 290 mV
